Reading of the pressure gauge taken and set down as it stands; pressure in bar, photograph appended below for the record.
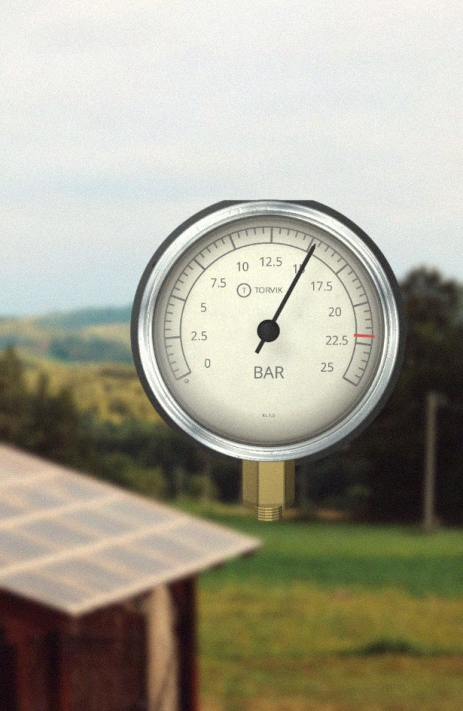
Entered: 15.25 bar
